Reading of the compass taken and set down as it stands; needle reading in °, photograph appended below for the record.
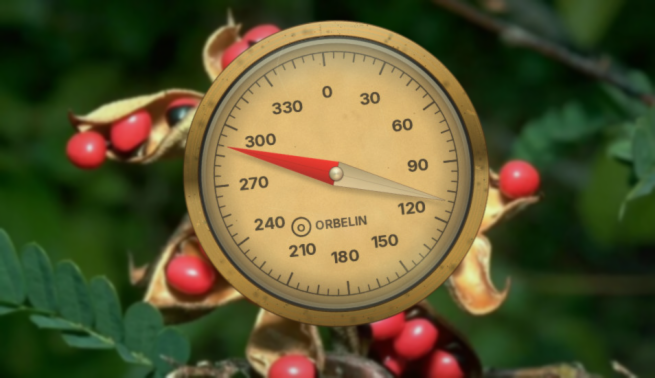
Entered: 290 °
